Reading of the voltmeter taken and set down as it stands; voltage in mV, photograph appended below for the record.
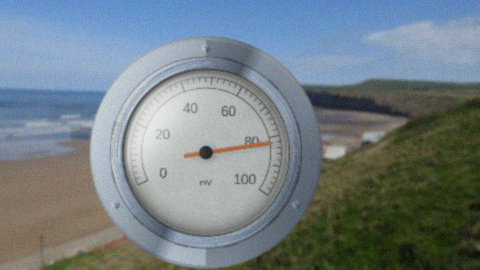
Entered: 82 mV
